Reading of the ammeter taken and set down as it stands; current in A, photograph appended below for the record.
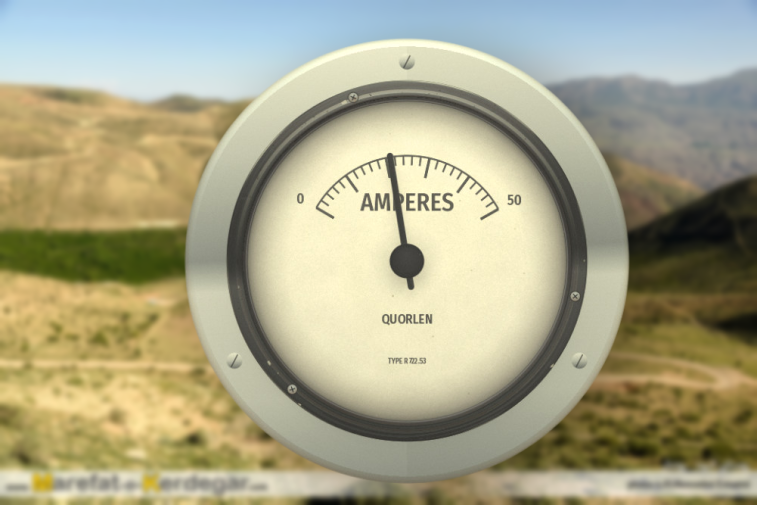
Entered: 21 A
